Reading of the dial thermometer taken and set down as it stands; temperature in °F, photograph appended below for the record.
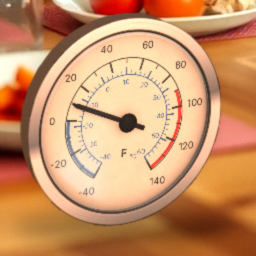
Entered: 10 °F
